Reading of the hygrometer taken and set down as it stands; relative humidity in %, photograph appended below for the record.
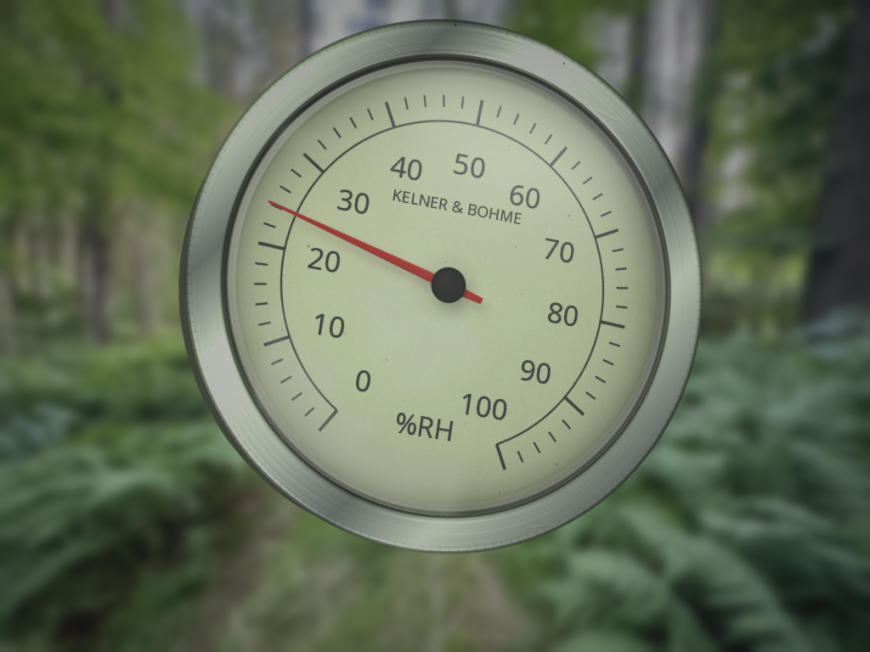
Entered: 24 %
